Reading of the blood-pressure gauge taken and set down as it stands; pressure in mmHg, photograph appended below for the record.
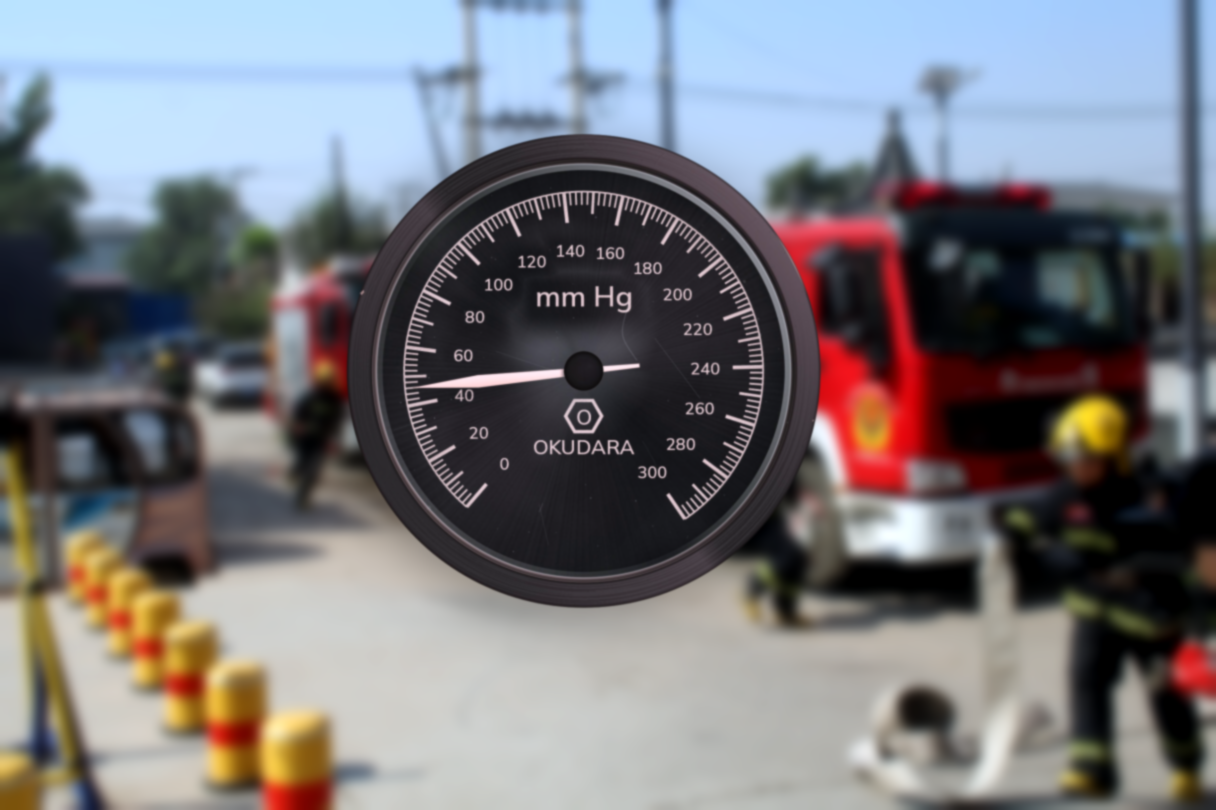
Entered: 46 mmHg
